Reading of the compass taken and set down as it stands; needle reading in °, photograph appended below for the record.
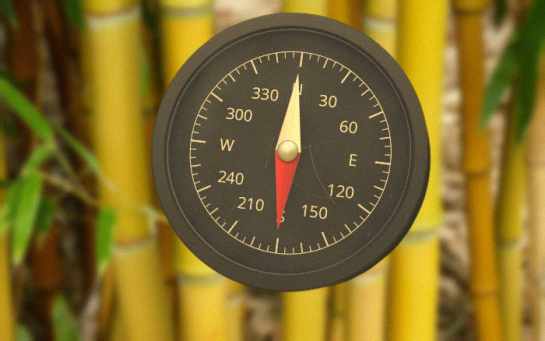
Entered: 180 °
